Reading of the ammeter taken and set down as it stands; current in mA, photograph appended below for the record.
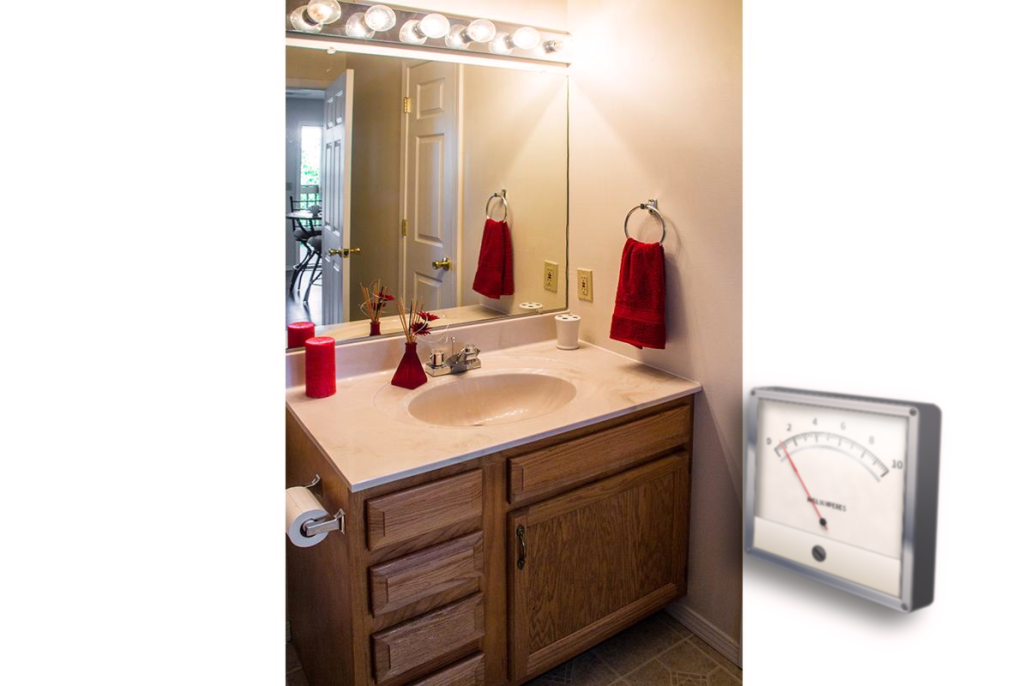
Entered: 1 mA
